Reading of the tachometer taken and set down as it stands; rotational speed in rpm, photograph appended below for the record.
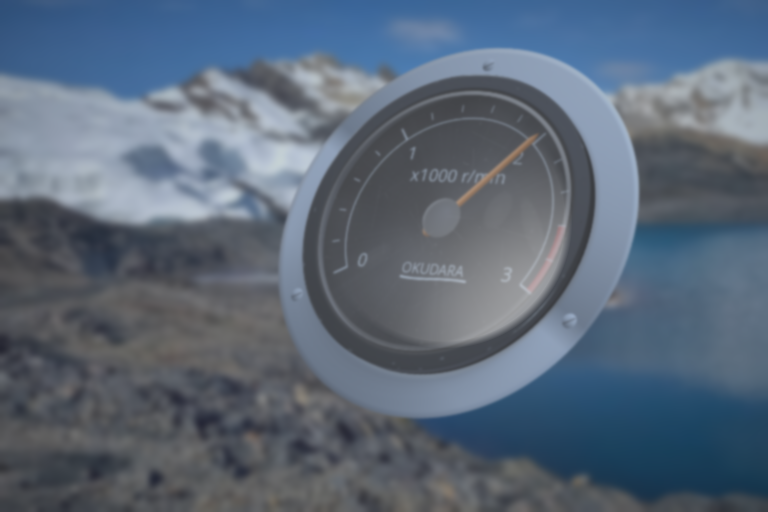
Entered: 2000 rpm
